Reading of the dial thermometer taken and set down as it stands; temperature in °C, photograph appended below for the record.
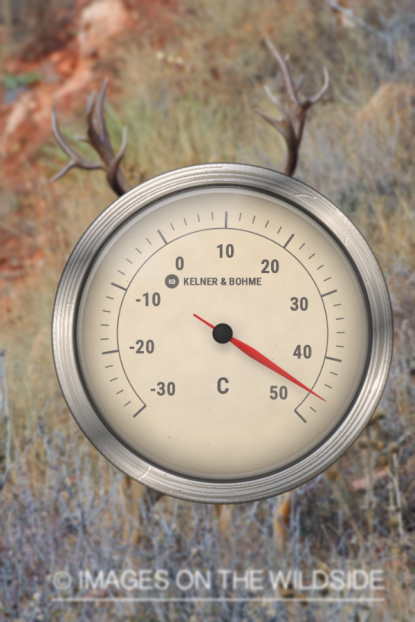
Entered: 46 °C
